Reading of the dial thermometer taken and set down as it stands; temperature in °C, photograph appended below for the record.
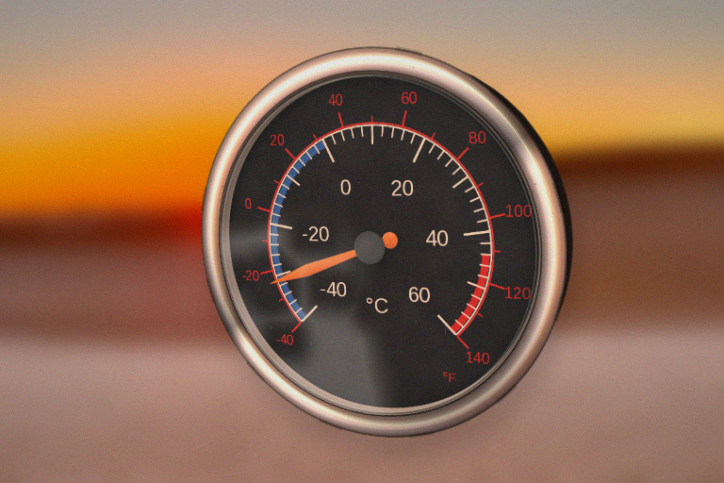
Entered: -31 °C
